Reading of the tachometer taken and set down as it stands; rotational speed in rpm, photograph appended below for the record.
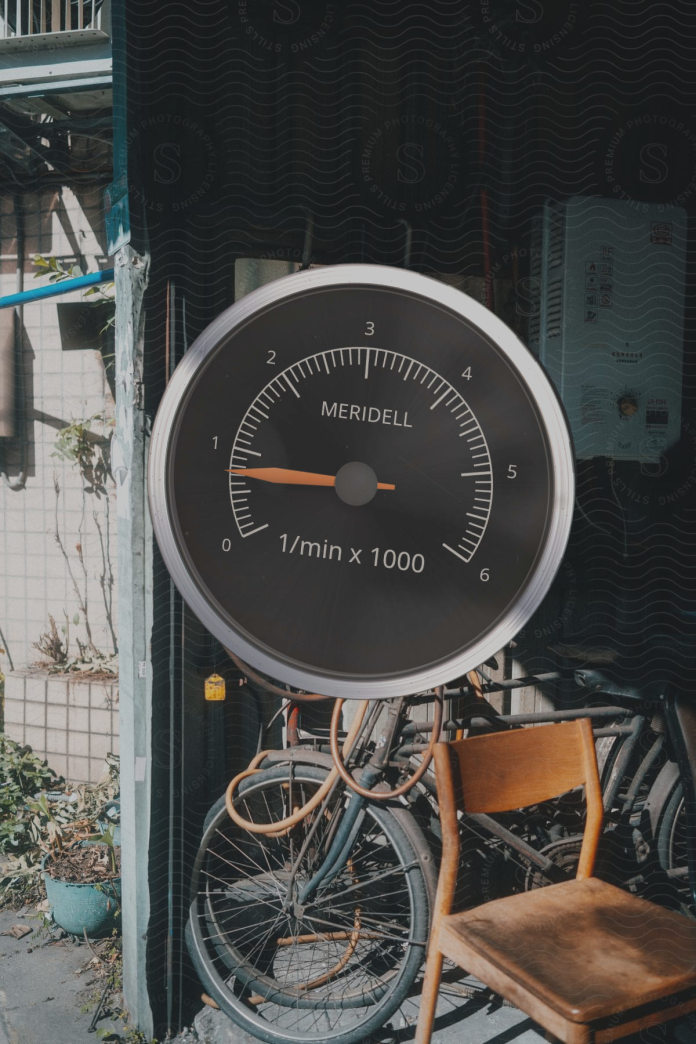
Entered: 750 rpm
